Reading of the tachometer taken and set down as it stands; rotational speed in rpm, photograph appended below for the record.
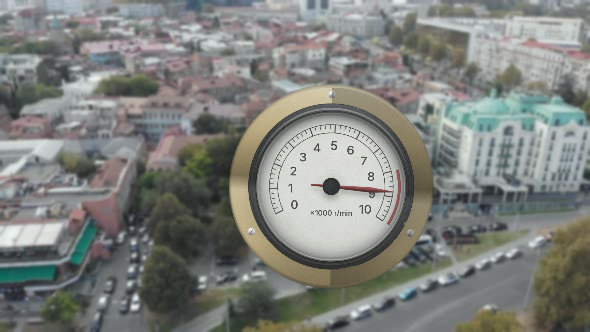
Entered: 8800 rpm
